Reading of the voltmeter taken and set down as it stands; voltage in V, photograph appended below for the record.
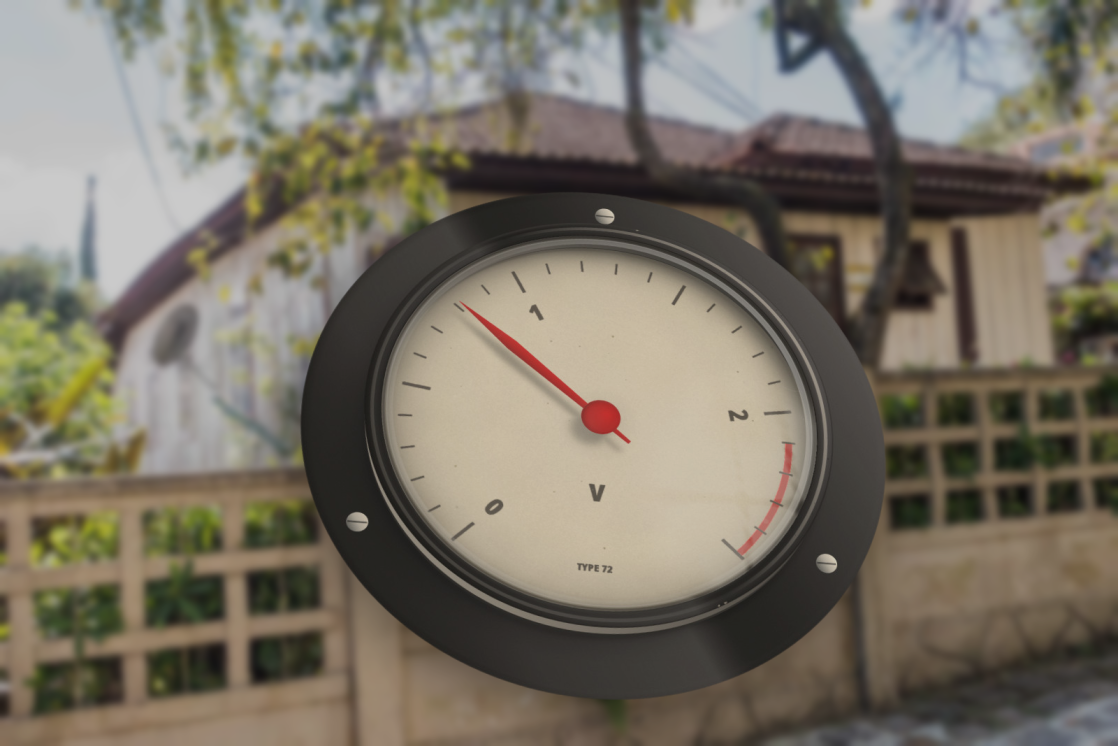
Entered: 0.8 V
